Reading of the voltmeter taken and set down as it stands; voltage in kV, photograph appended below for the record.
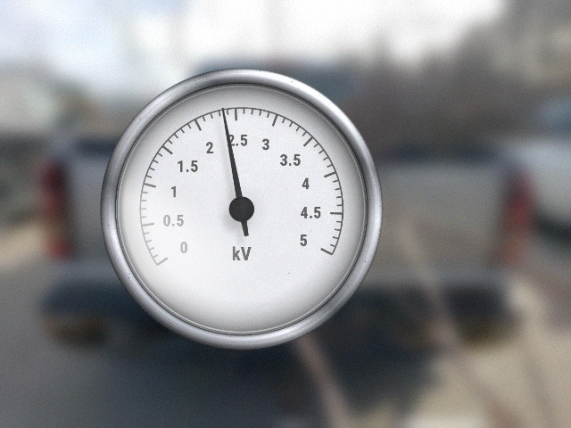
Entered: 2.35 kV
